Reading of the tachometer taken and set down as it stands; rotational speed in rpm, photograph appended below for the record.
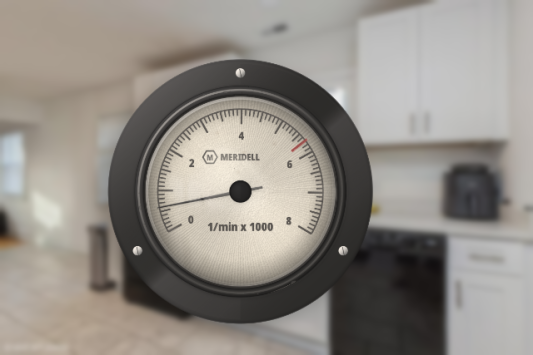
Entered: 600 rpm
